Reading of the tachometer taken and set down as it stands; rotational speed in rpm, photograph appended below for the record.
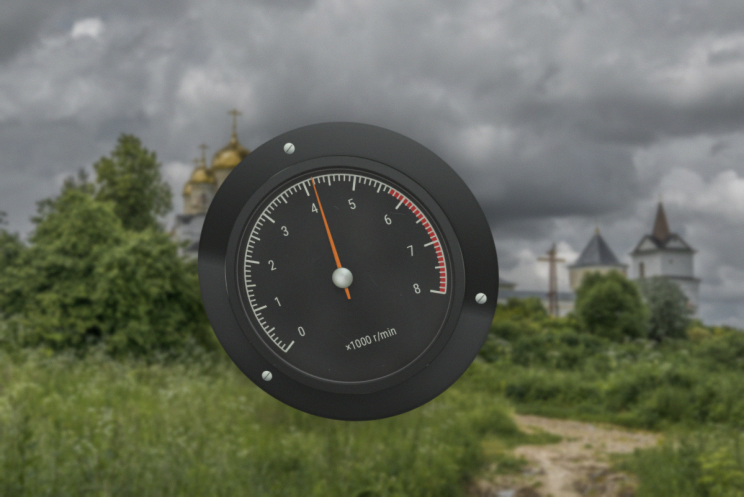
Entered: 4200 rpm
